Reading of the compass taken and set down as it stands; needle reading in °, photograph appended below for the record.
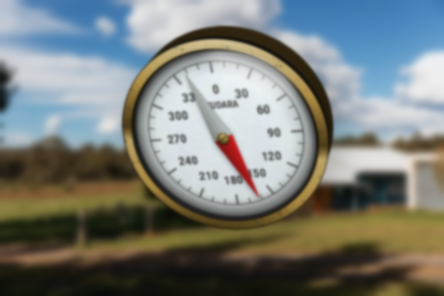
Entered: 160 °
